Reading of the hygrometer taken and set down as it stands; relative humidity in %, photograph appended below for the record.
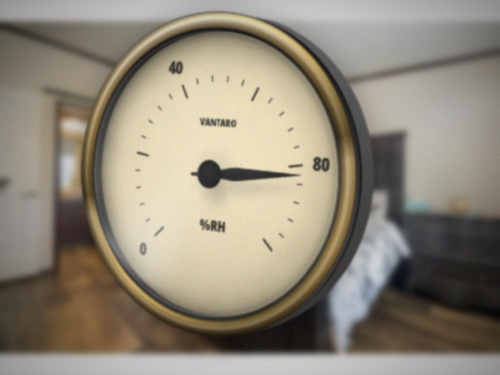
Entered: 82 %
